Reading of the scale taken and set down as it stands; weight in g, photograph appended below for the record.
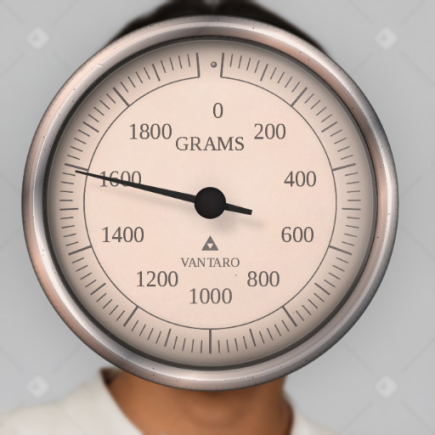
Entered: 1590 g
